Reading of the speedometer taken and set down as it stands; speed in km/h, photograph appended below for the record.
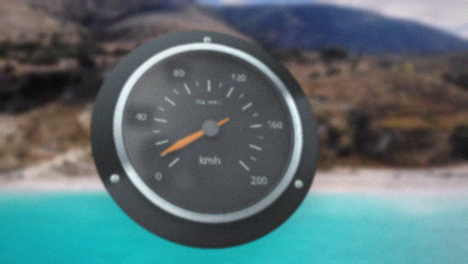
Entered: 10 km/h
